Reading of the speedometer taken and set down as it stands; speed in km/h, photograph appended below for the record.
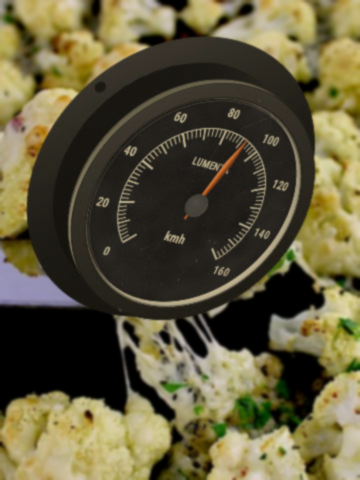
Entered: 90 km/h
